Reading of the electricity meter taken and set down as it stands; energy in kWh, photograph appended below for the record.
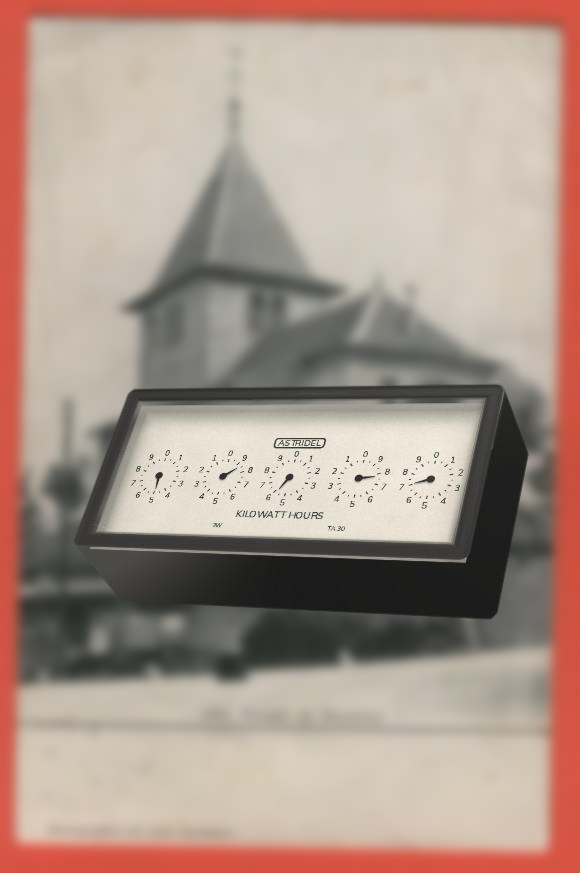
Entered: 48577 kWh
